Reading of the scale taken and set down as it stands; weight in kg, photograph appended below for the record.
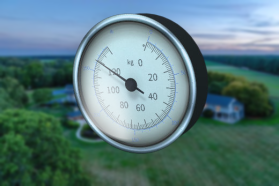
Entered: 120 kg
